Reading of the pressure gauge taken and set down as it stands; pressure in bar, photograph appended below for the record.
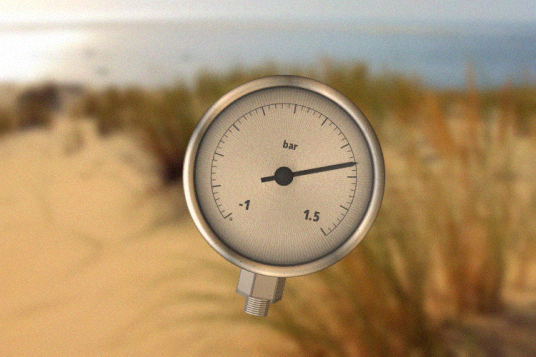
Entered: 0.9 bar
